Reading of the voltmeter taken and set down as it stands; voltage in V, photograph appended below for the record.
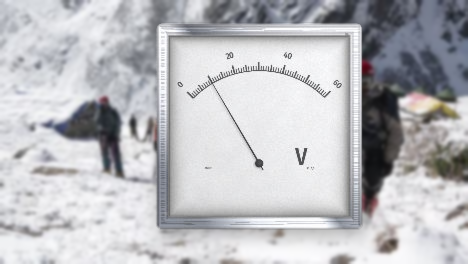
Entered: 10 V
